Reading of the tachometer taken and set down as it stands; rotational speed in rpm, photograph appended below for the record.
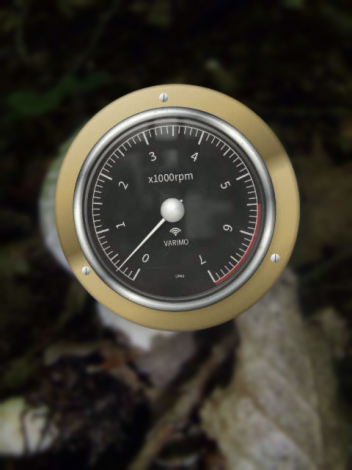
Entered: 300 rpm
